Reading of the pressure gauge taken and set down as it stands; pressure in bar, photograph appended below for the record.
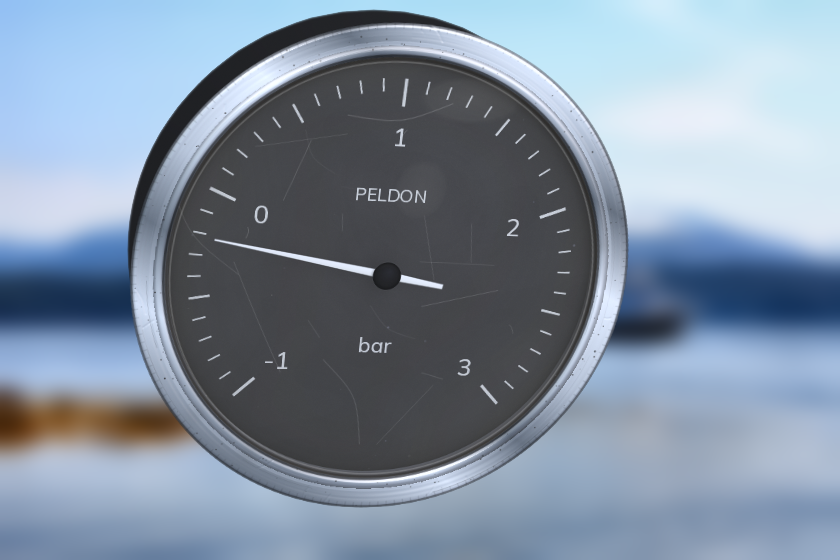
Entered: -0.2 bar
